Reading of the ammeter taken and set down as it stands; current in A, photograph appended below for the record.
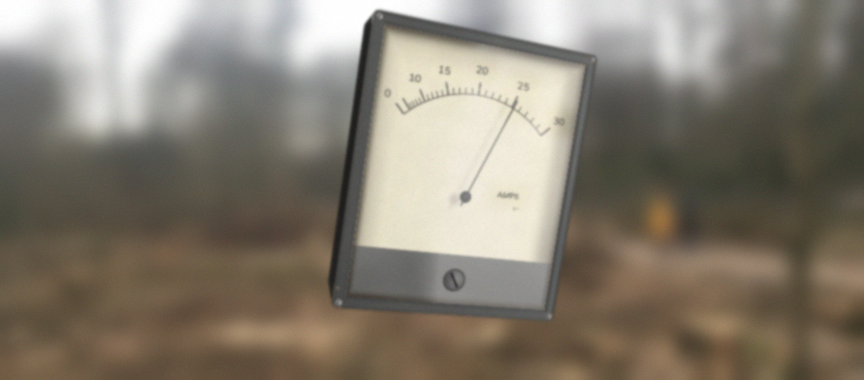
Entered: 25 A
